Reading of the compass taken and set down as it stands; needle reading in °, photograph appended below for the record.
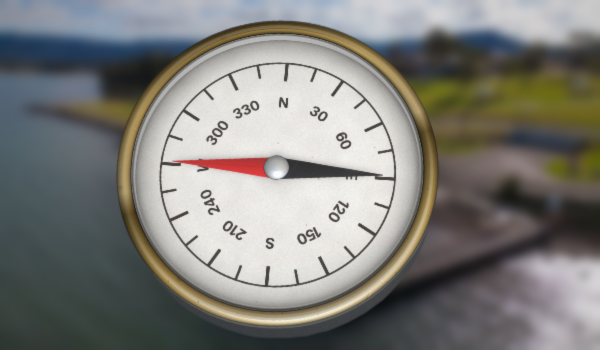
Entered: 270 °
